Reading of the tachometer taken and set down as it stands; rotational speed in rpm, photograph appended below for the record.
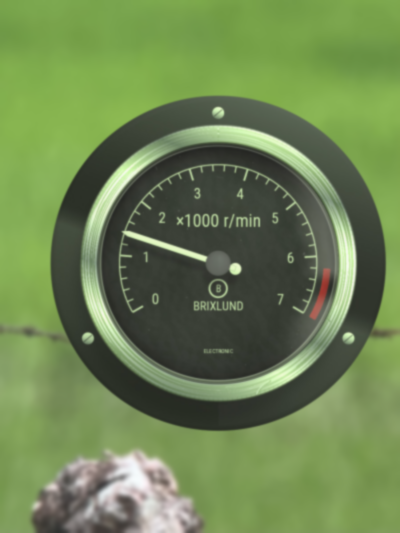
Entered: 1400 rpm
